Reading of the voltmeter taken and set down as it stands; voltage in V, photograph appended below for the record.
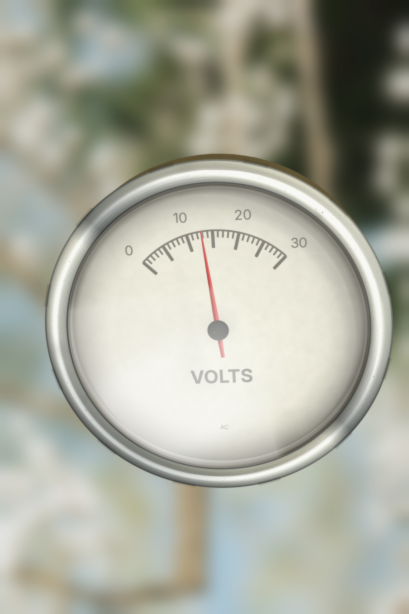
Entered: 13 V
